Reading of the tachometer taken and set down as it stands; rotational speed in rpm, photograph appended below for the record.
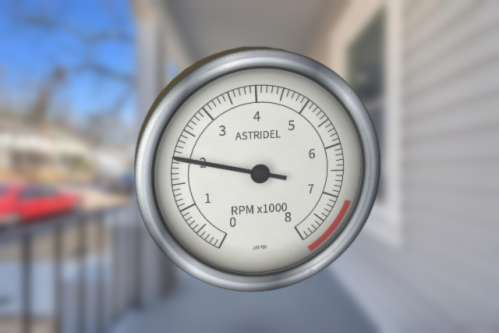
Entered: 2000 rpm
